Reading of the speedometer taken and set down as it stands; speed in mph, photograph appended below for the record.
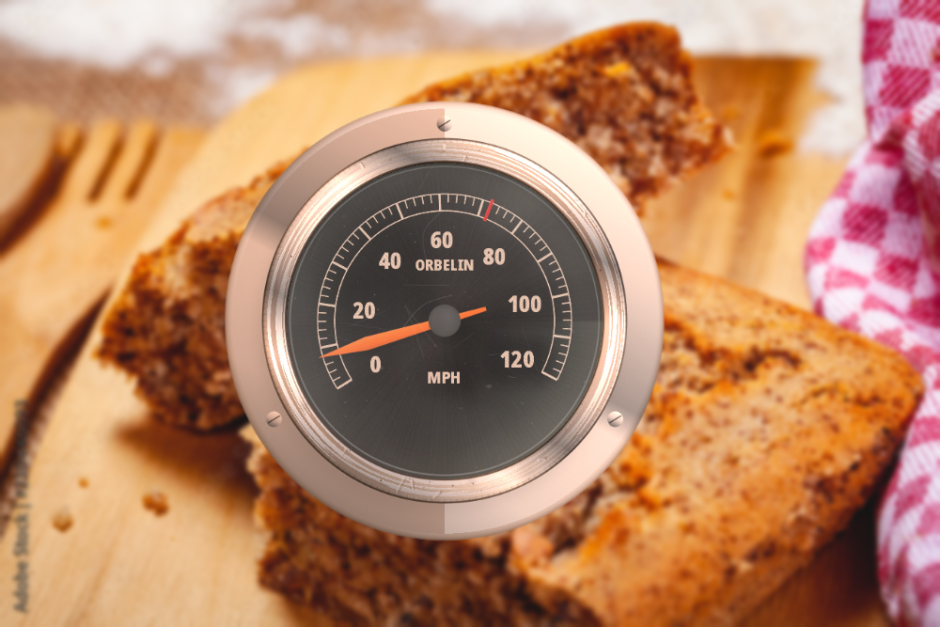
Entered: 8 mph
